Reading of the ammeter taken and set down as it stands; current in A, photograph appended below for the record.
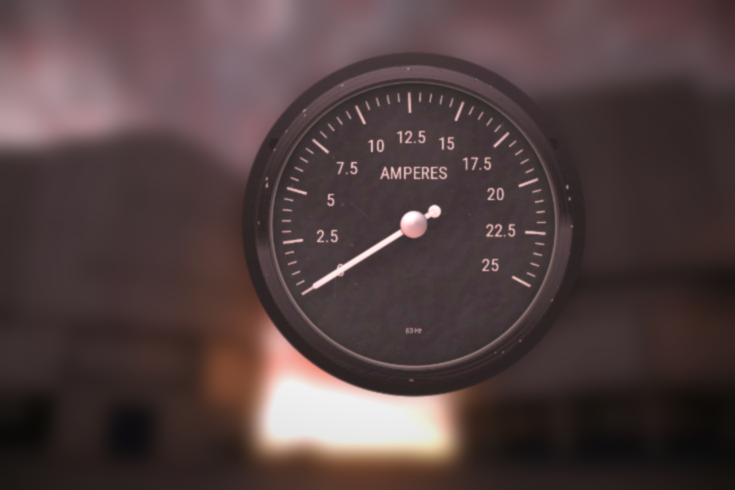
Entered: 0 A
